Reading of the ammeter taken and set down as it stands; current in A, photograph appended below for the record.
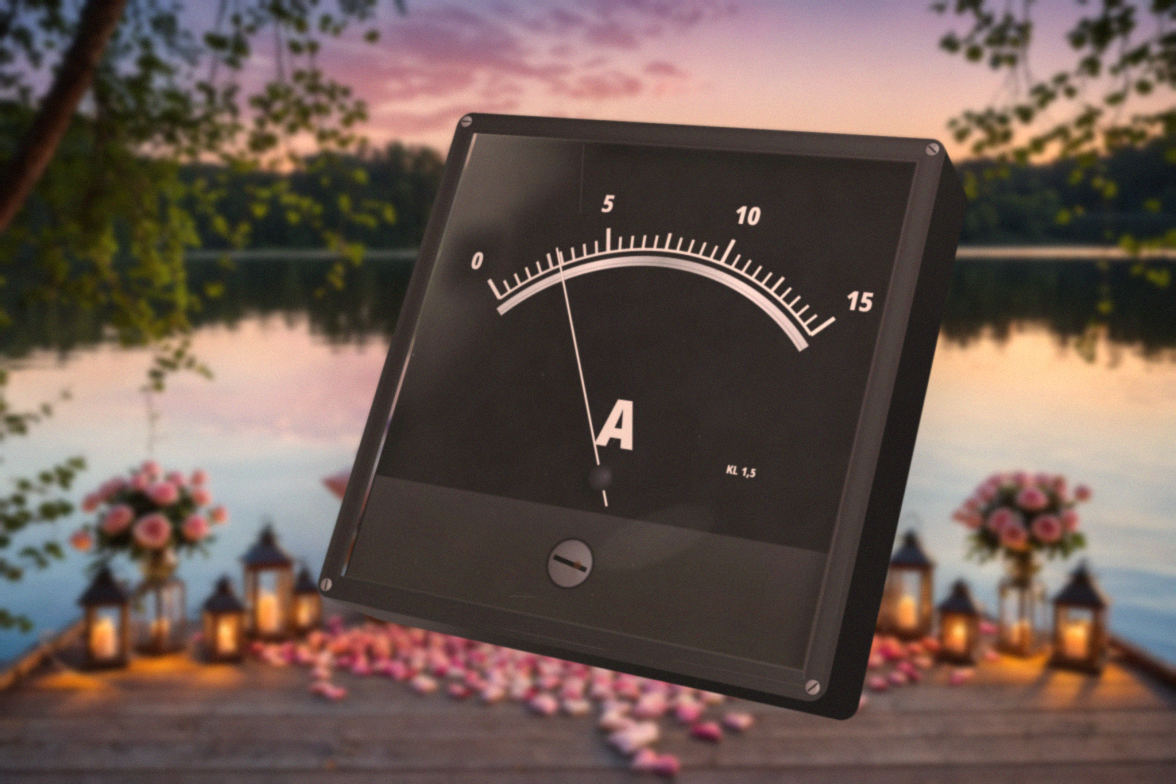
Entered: 3 A
